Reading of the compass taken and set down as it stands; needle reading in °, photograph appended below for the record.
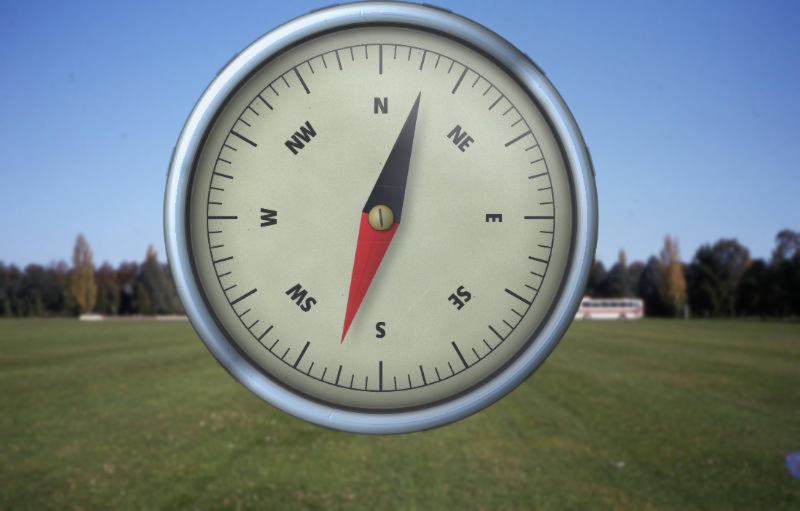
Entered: 197.5 °
